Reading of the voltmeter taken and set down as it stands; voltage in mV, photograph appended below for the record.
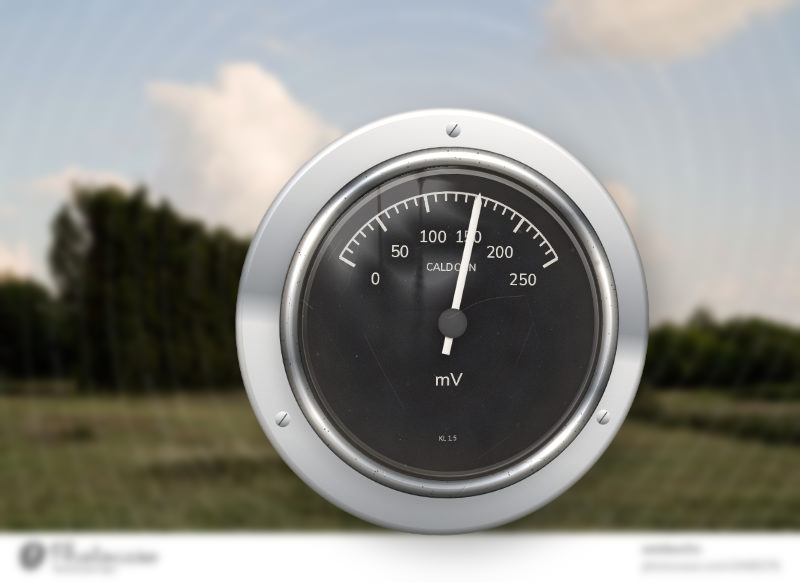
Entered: 150 mV
